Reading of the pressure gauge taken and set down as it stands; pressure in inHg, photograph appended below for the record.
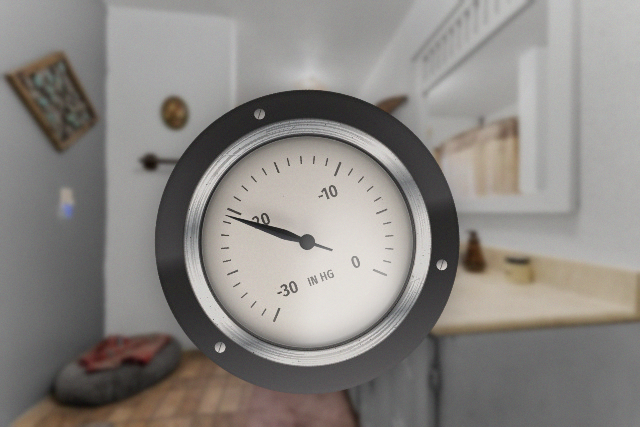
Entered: -20.5 inHg
